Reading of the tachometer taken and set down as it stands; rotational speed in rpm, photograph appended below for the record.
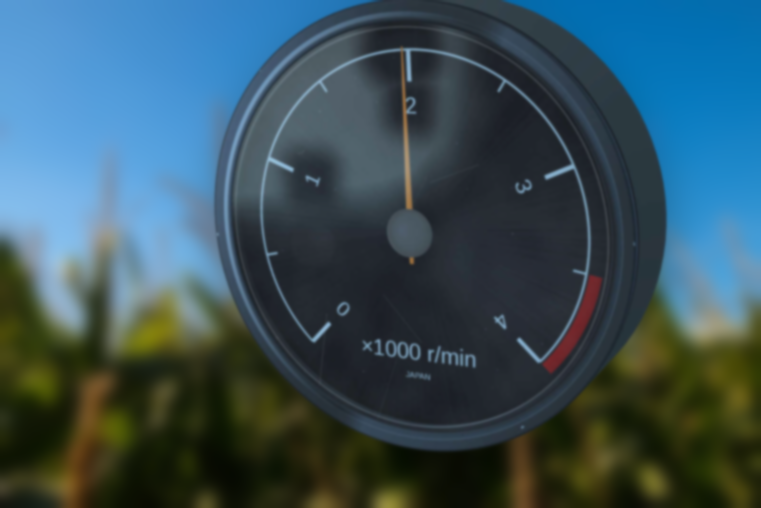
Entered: 2000 rpm
